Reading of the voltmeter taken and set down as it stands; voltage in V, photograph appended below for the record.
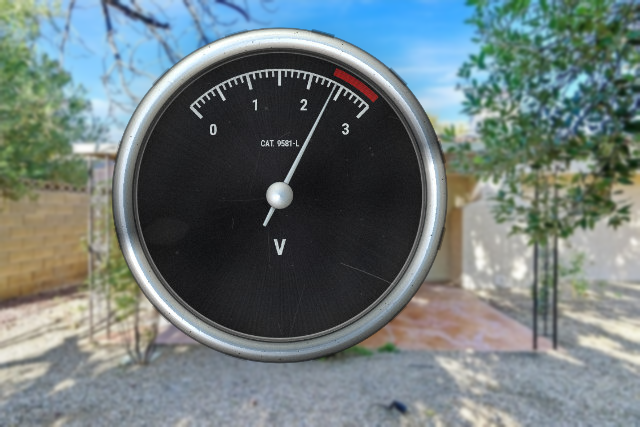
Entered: 2.4 V
